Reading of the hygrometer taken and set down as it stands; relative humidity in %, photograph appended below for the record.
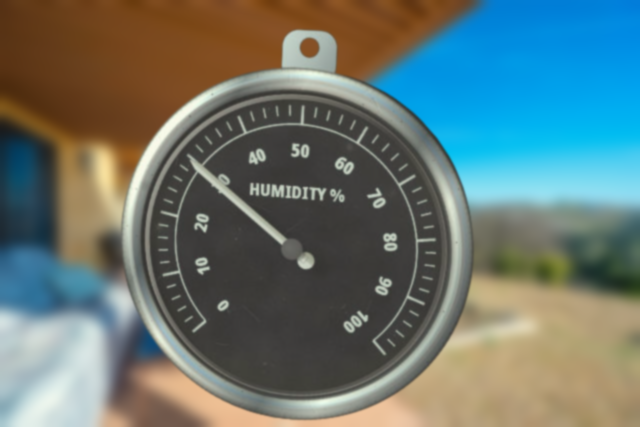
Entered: 30 %
